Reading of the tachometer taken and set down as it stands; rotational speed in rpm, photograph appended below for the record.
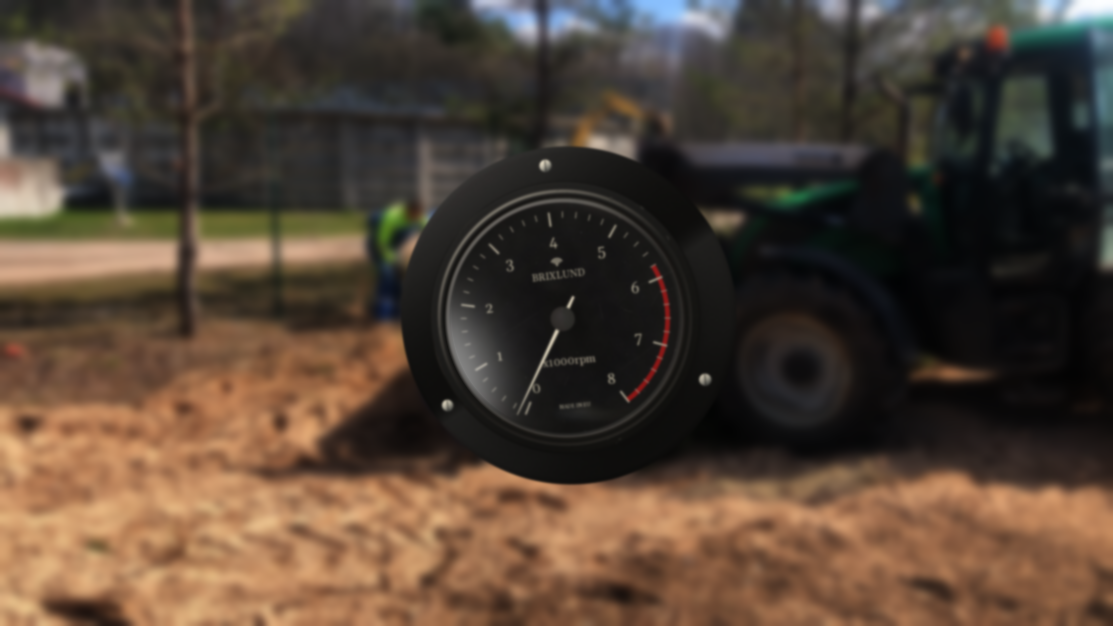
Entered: 100 rpm
